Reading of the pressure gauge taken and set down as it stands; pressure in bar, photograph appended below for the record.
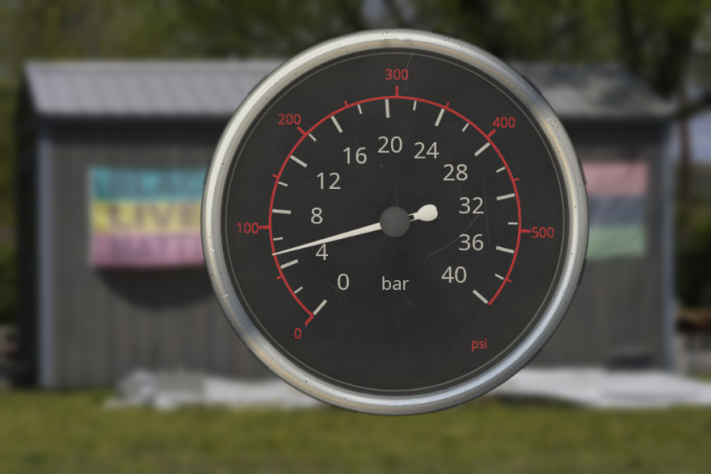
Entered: 5 bar
